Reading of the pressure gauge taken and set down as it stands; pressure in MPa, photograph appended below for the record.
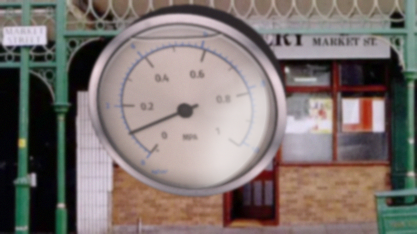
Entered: 0.1 MPa
